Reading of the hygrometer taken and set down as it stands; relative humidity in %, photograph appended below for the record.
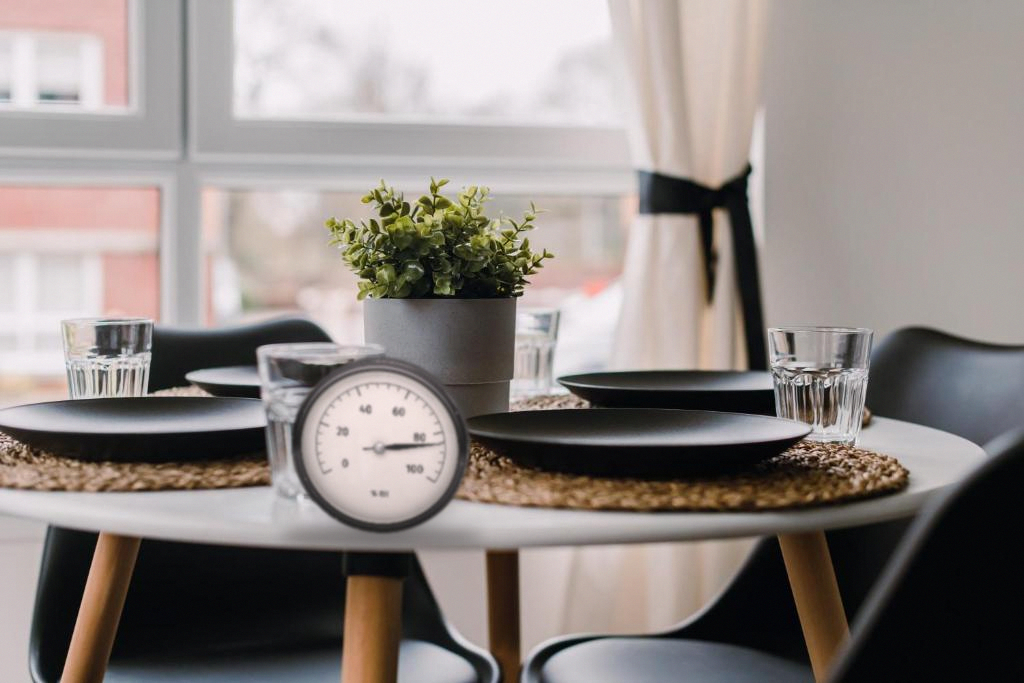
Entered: 84 %
